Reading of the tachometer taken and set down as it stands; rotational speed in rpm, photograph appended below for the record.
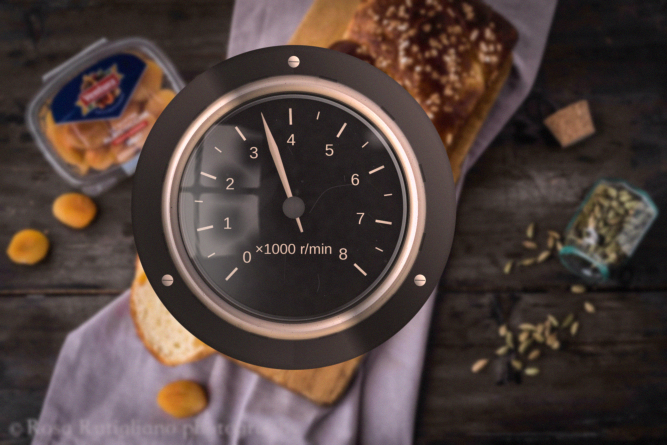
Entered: 3500 rpm
